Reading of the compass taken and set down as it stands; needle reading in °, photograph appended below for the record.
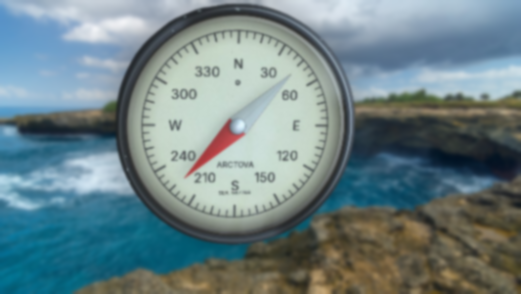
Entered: 225 °
